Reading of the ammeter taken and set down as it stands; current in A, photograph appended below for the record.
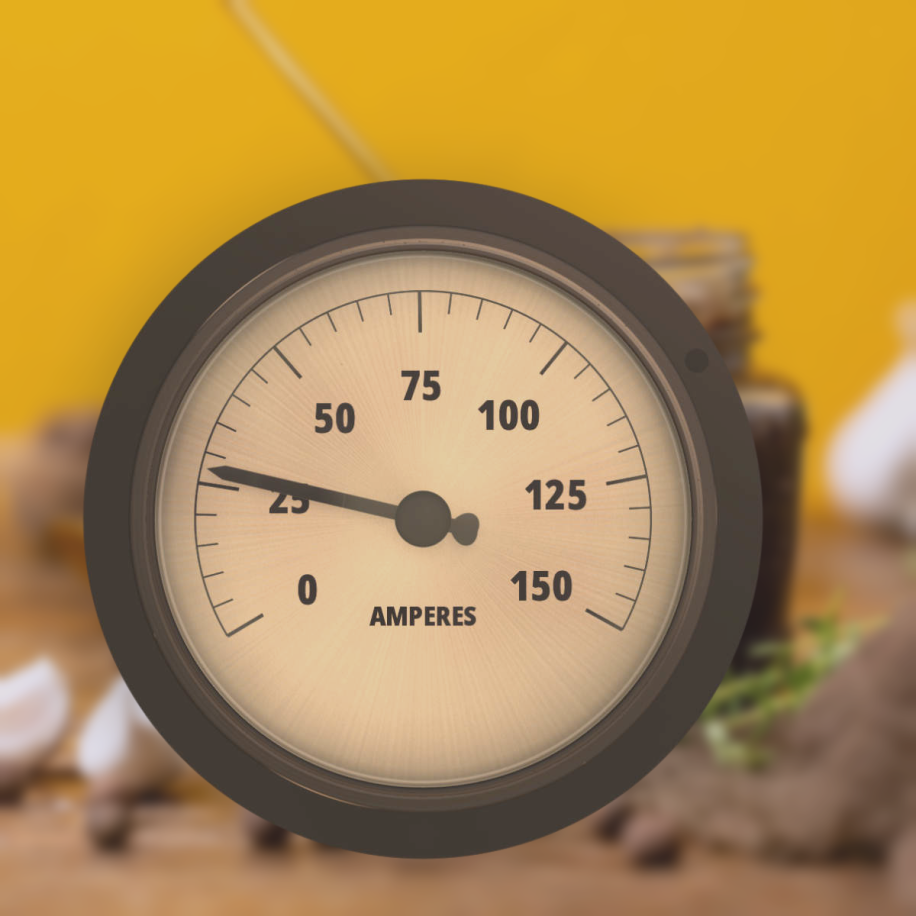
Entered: 27.5 A
